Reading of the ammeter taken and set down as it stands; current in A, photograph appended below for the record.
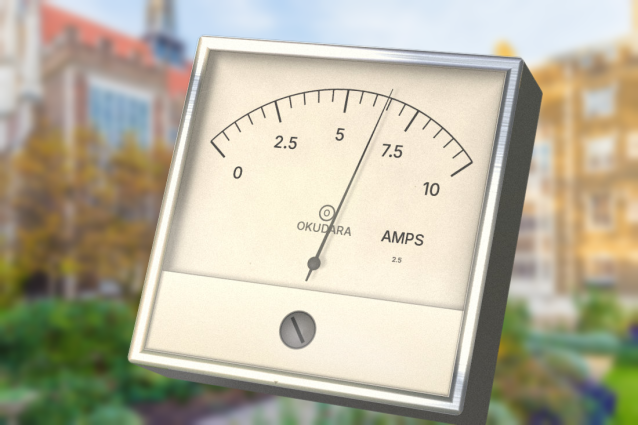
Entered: 6.5 A
